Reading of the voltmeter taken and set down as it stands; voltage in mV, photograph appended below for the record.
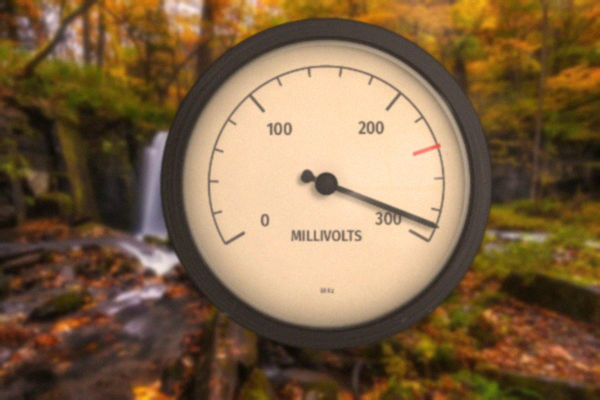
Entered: 290 mV
